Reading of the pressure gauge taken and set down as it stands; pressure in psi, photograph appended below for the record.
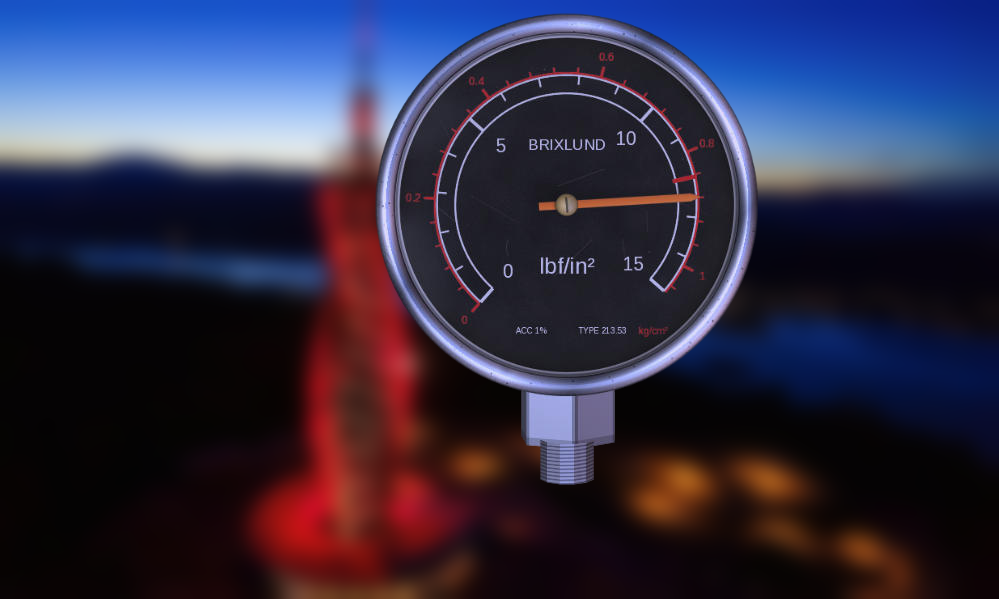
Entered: 12.5 psi
